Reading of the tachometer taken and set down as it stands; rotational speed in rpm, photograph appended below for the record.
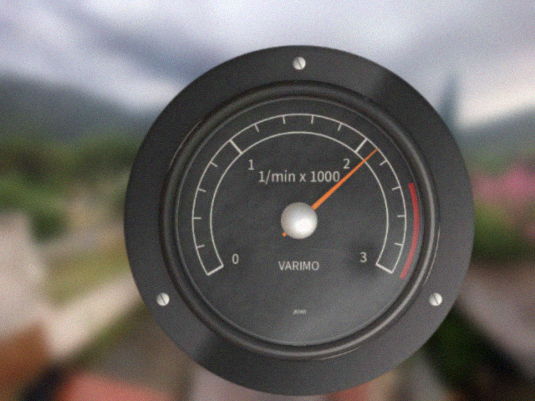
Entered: 2100 rpm
